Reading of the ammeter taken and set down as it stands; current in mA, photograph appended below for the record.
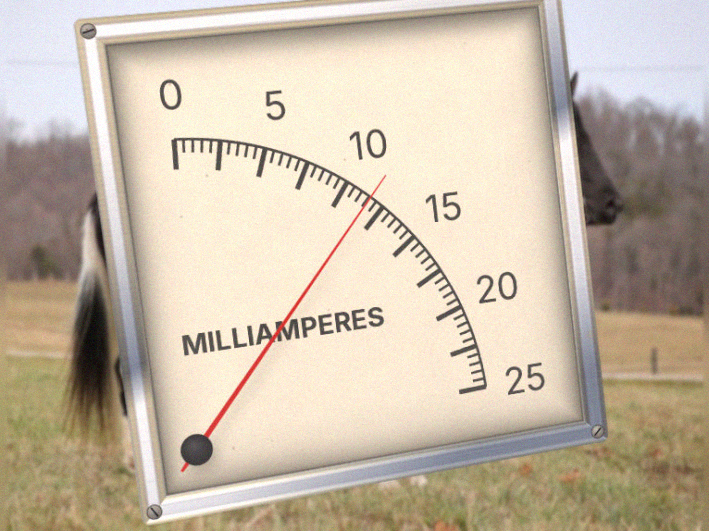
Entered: 11.5 mA
